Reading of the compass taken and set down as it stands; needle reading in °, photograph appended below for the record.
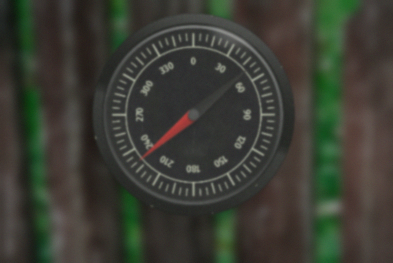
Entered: 230 °
